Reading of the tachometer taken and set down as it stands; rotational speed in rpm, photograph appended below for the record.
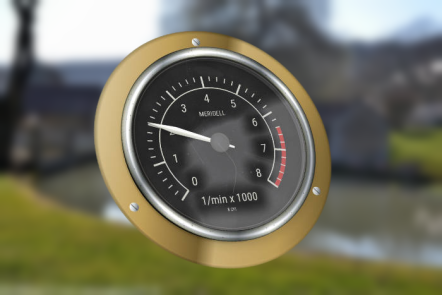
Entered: 2000 rpm
